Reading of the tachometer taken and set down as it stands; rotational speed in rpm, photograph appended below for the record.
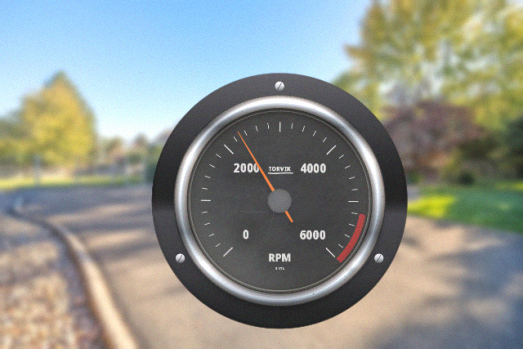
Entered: 2300 rpm
